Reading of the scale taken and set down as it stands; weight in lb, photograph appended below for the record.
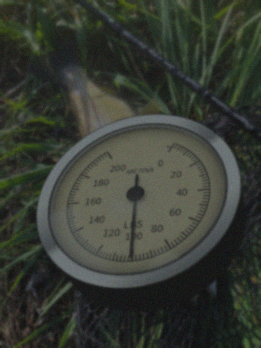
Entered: 100 lb
